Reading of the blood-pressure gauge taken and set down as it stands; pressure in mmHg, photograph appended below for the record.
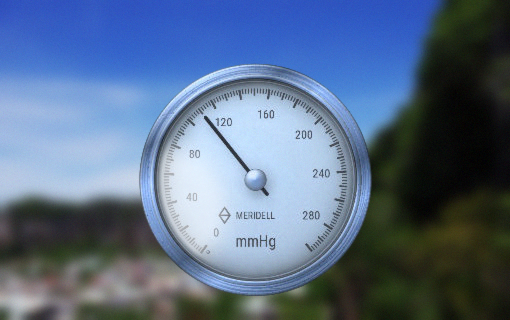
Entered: 110 mmHg
